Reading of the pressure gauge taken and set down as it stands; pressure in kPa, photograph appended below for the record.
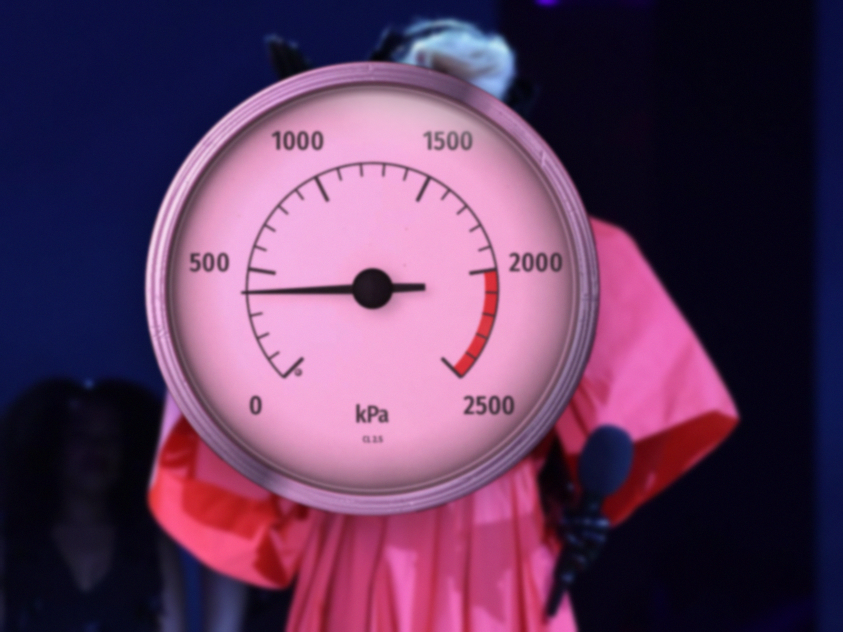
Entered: 400 kPa
